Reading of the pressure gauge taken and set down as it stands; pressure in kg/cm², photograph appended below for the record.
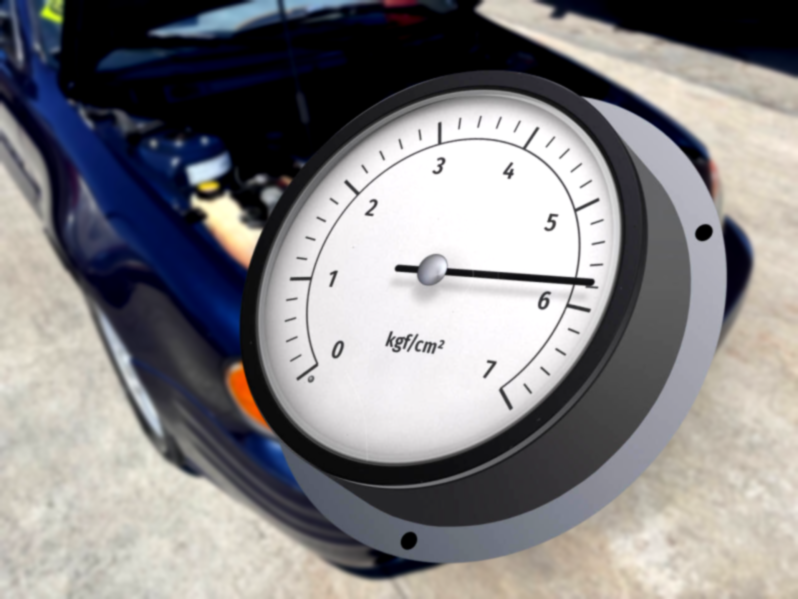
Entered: 5.8 kg/cm²
